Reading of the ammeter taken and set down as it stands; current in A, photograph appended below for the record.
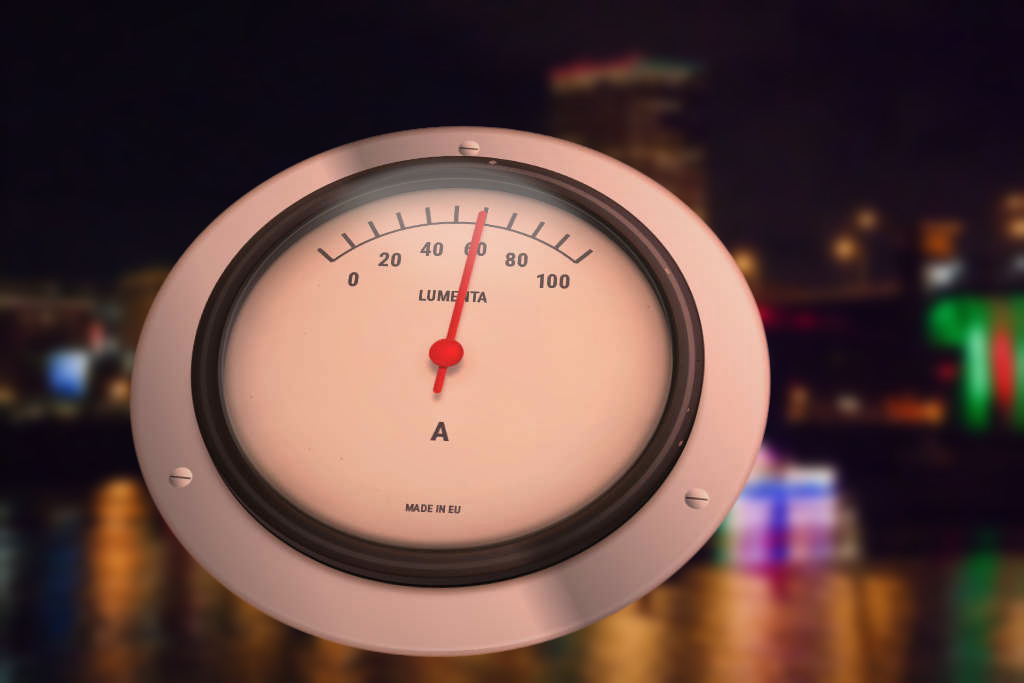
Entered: 60 A
